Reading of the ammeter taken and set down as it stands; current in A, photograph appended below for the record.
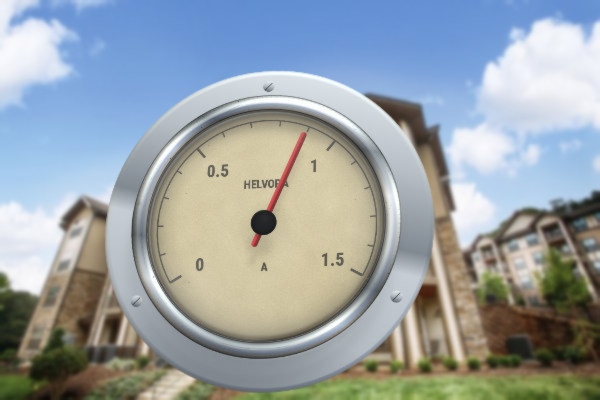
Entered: 0.9 A
